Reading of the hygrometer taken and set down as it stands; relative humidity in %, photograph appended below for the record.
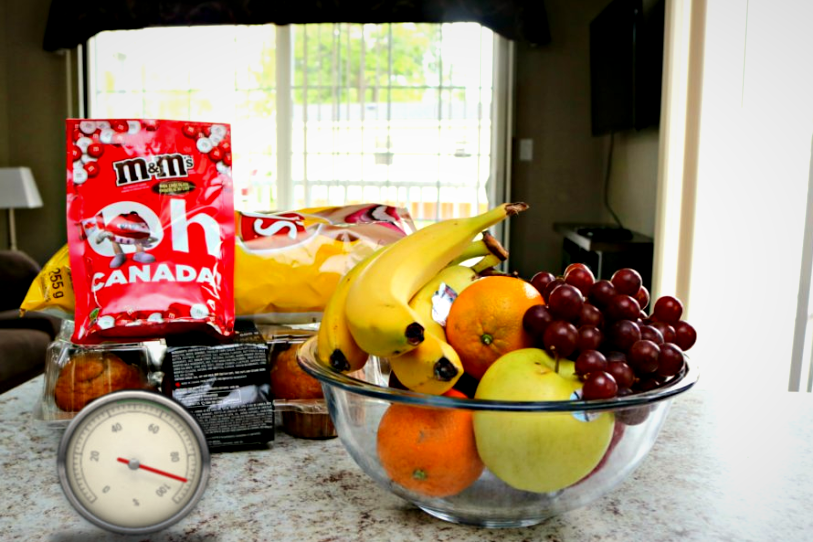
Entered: 90 %
